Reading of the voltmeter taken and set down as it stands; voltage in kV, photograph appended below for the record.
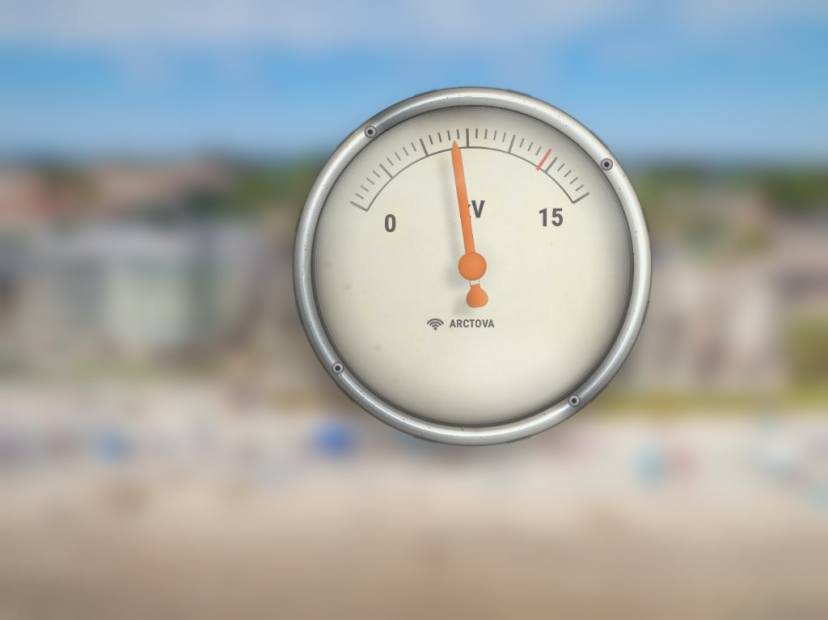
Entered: 6.75 kV
